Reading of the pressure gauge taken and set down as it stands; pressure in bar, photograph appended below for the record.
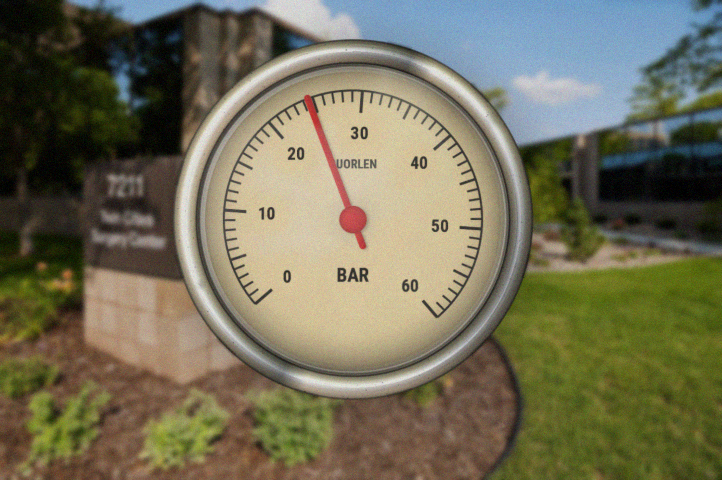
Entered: 24.5 bar
